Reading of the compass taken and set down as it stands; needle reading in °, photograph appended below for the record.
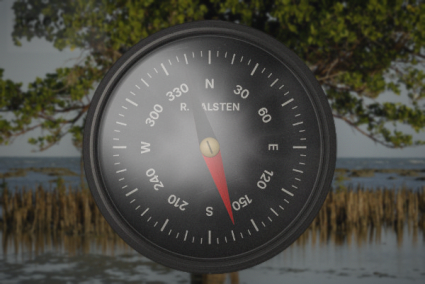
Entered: 162.5 °
